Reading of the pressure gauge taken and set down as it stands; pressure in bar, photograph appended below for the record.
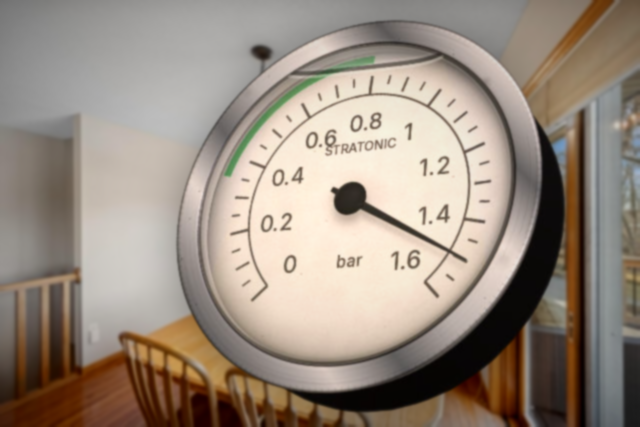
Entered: 1.5 bar
